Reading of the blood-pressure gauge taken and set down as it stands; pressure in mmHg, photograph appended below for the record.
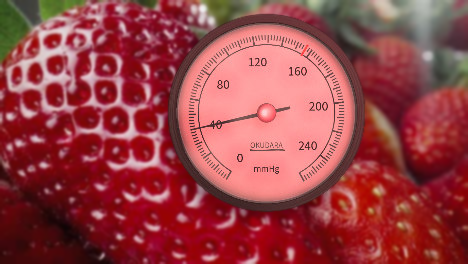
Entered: 40 mmHg
